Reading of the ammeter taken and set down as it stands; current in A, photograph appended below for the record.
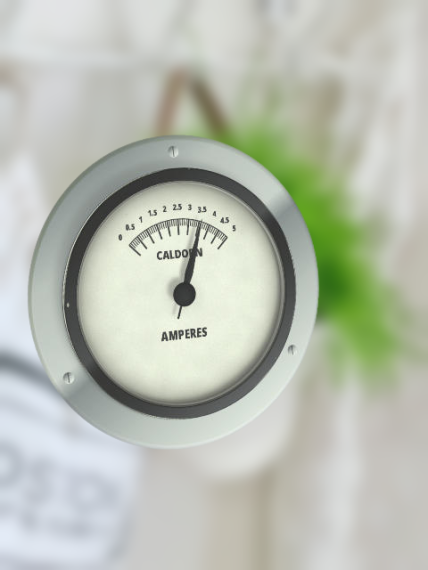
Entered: 3.5 A
